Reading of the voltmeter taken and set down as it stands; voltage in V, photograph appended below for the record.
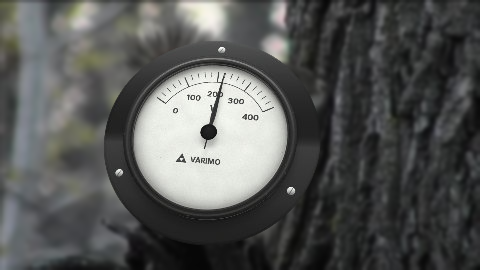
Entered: 220 V
